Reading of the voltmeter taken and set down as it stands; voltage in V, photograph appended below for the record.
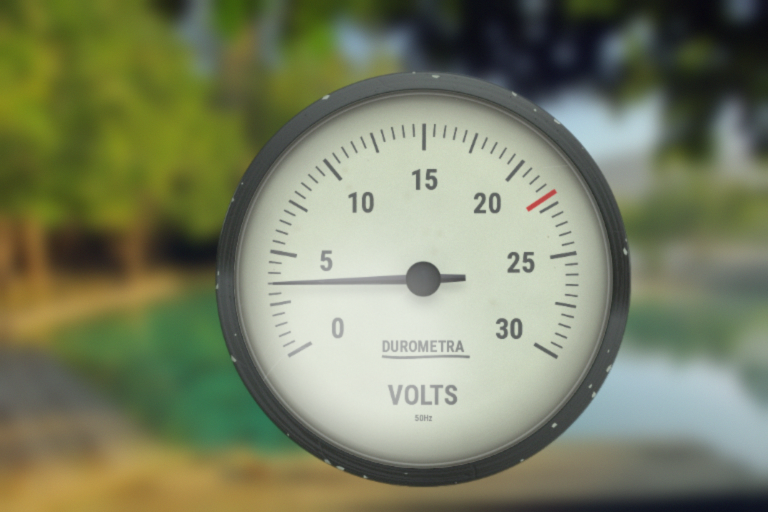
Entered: 3.5 V
